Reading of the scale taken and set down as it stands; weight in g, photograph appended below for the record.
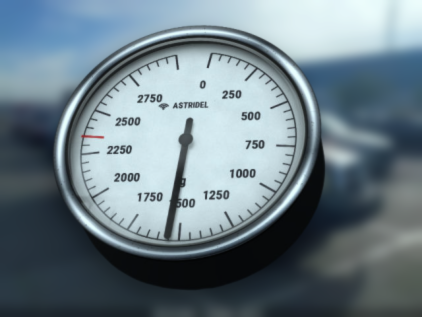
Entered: 1550 g
